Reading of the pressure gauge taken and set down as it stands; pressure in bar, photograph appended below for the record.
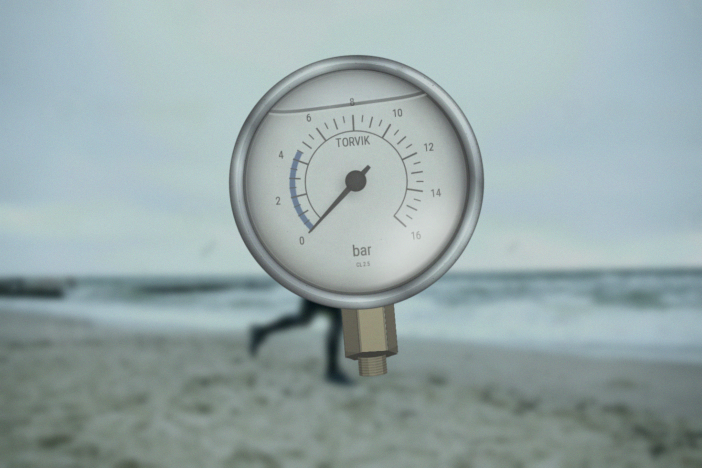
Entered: 0 bar
